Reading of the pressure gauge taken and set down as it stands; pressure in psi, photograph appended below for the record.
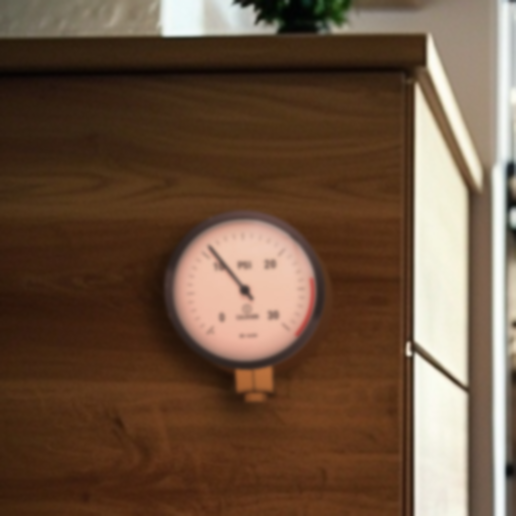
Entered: 11 psi
